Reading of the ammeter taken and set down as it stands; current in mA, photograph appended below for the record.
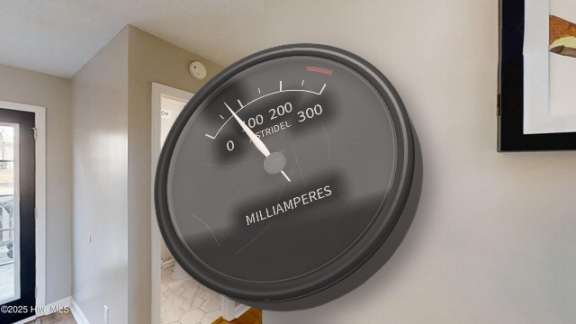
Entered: 75 mA
